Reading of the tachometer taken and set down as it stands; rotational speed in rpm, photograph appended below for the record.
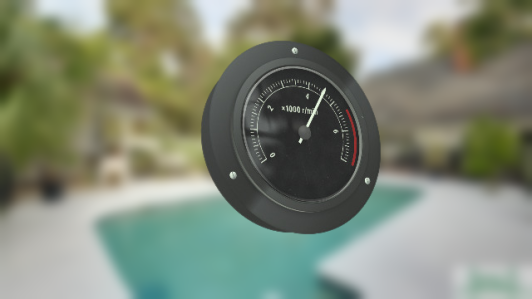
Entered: 4500 rpm
